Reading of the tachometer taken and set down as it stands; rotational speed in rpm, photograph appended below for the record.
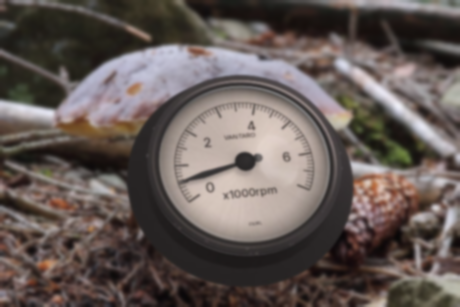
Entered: 500 rpm
